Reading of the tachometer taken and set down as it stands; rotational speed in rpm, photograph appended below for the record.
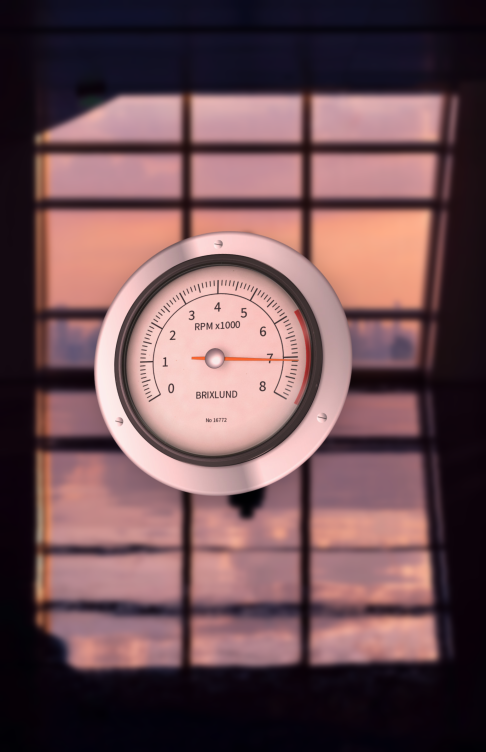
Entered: 7100 rpm
